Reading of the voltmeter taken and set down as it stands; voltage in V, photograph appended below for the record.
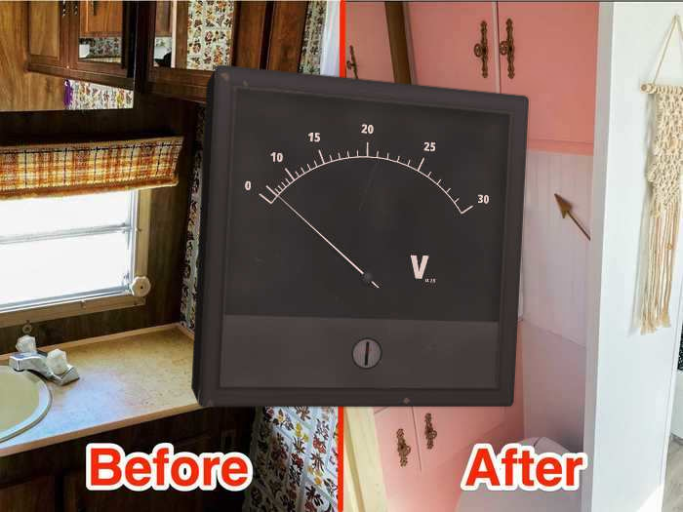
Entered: 5 V
